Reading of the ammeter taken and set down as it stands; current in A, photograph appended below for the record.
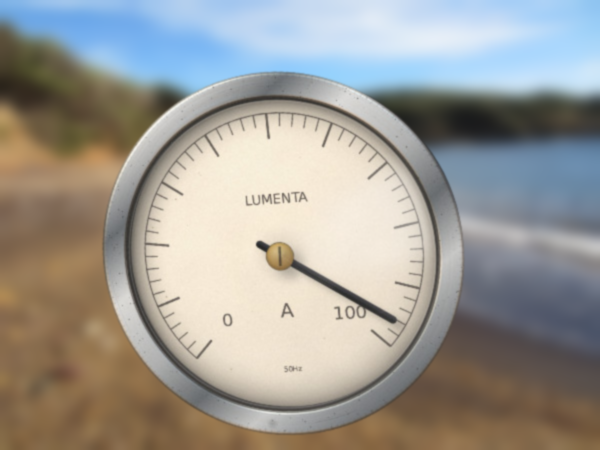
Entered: 96 A
